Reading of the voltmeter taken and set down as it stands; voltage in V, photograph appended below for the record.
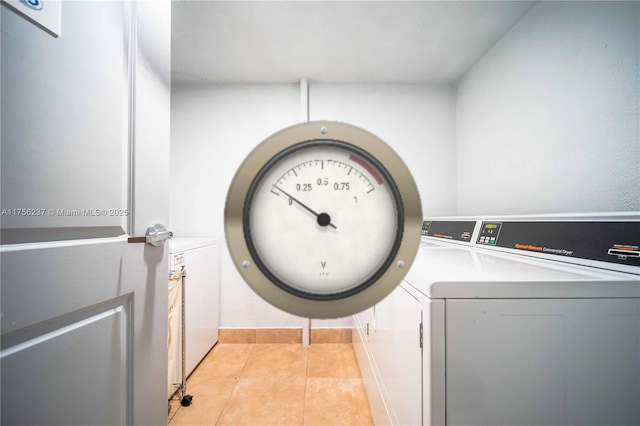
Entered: 0.05 V
